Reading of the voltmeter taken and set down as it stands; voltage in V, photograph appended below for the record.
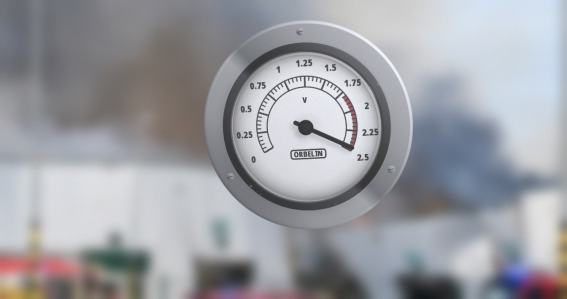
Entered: 2.45 V
